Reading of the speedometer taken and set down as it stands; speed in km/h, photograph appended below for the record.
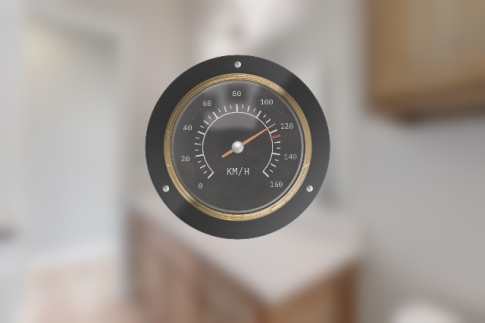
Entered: 115 km/h
